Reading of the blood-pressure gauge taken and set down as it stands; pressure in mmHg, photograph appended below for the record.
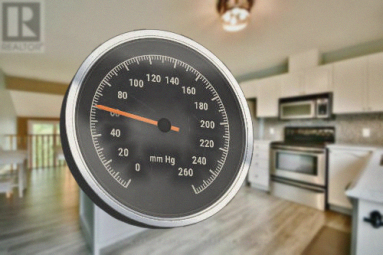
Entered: 60 mmHg
